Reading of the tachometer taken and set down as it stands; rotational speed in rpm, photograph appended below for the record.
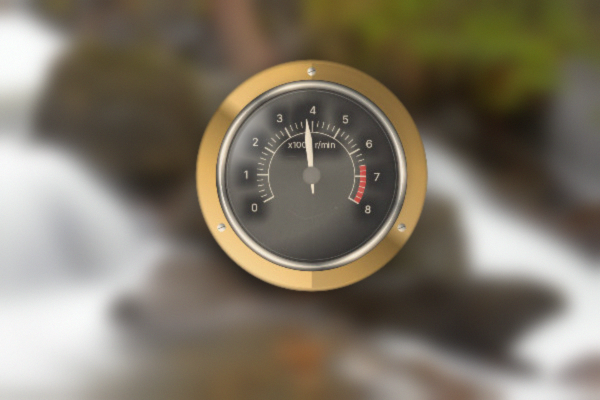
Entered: 3800 rpm
